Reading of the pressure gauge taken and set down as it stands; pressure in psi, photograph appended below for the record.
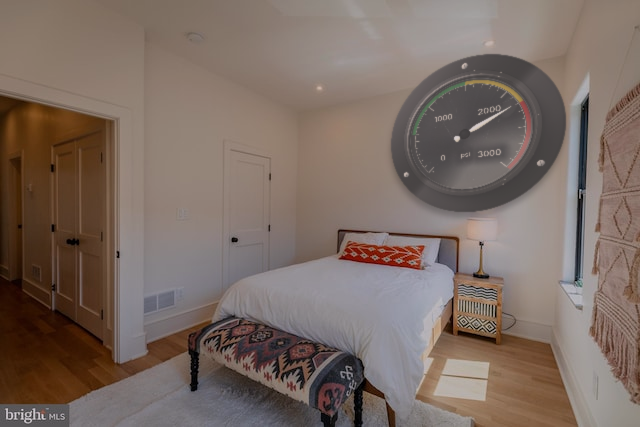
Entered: 2200 psi
